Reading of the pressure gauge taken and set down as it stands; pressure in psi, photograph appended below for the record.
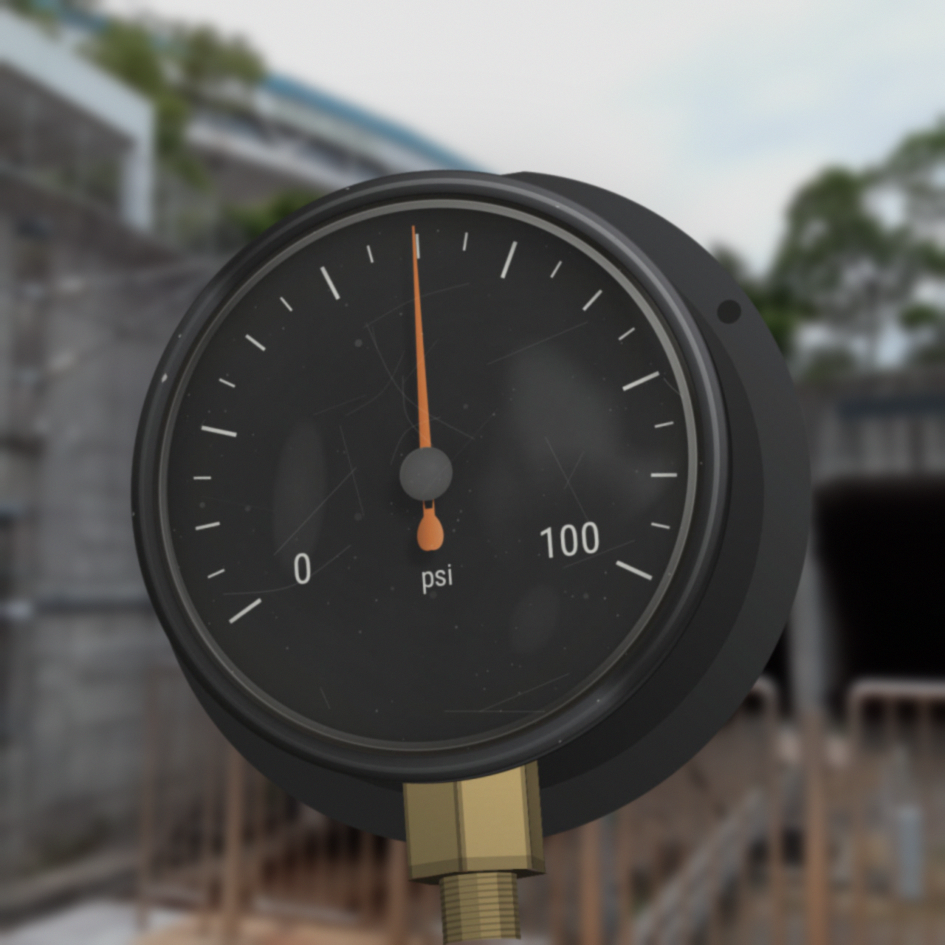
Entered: 50 psi
